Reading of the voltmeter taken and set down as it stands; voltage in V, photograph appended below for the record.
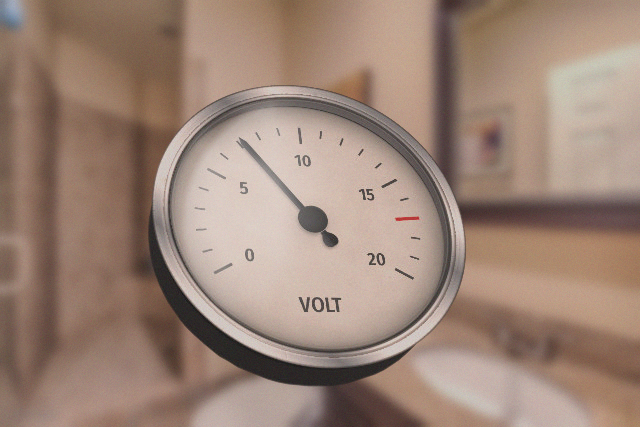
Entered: 7 V
